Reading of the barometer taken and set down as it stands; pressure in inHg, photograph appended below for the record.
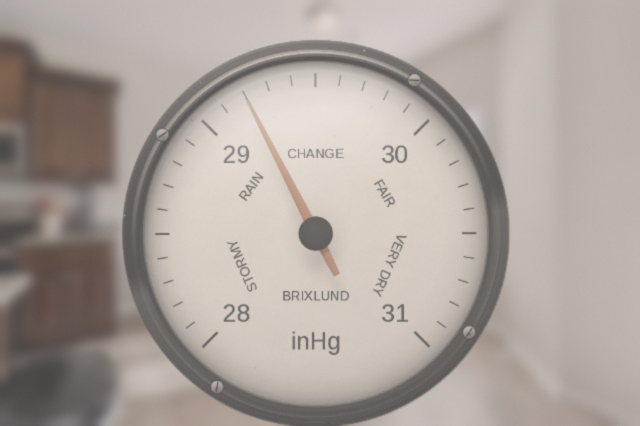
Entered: 29.2 inHg
